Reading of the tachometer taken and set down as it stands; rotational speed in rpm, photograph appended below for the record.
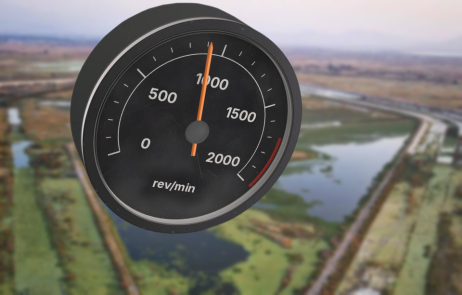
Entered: 900 rpm
